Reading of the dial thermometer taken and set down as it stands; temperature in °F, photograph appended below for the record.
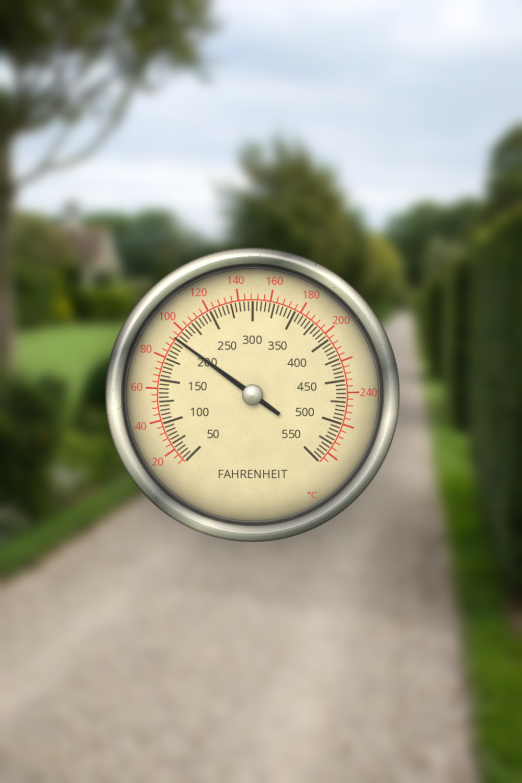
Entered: 200 °F
